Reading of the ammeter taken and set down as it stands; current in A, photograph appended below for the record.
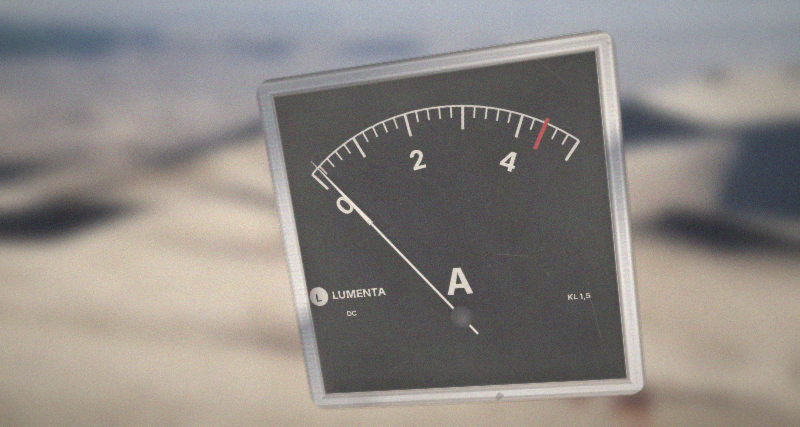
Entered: 0.2 A
